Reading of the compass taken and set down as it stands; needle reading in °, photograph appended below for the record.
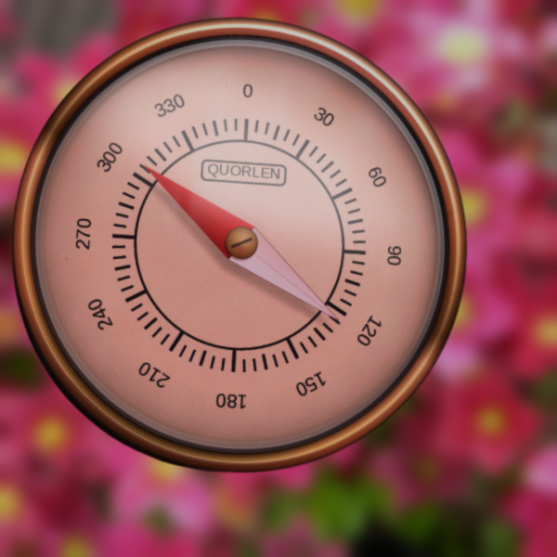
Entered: 305 °
